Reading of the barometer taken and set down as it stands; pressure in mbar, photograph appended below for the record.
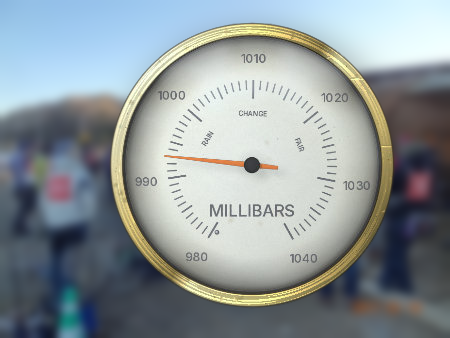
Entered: 993 mbar
